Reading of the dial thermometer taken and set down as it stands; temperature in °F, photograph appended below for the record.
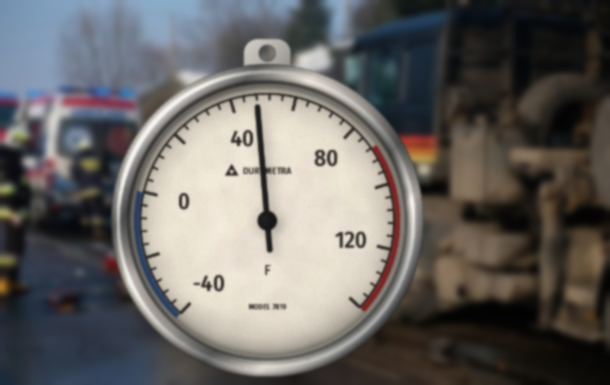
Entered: 48 °F
